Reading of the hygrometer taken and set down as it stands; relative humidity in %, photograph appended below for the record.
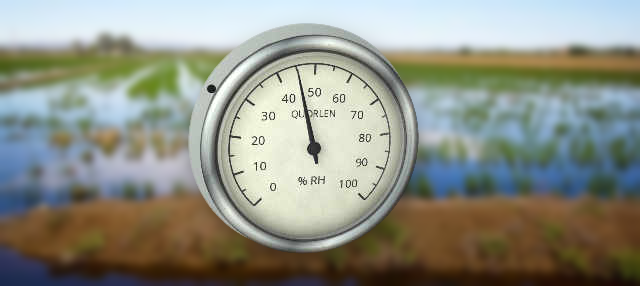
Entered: 45 %
